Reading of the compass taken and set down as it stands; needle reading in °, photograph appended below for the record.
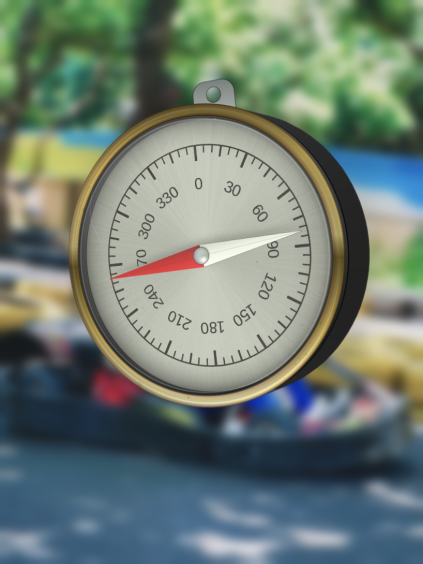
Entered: 262.5 °
